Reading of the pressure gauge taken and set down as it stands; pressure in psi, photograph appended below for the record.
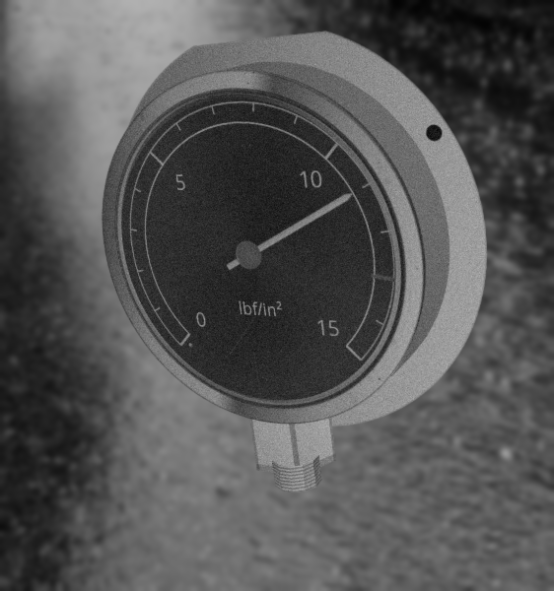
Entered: 11 psi
